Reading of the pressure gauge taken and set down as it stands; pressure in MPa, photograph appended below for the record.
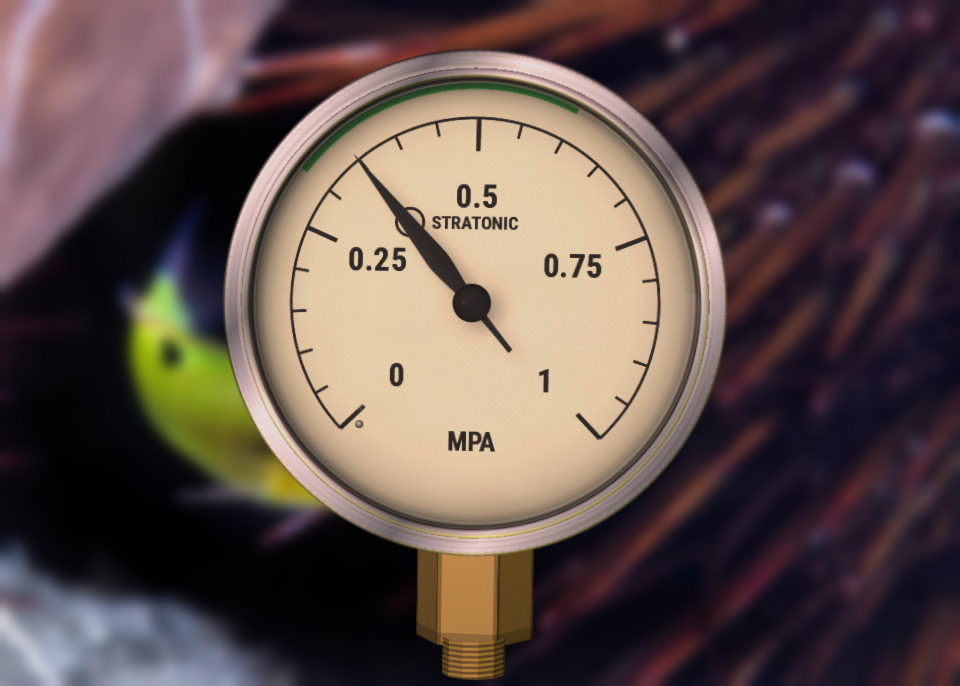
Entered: 0.35 MPa
